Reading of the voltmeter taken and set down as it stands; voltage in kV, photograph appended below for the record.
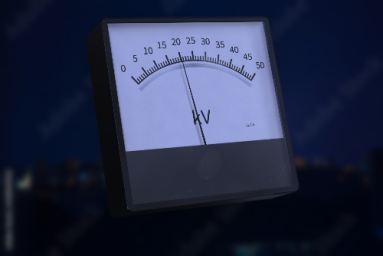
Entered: 20 kV
